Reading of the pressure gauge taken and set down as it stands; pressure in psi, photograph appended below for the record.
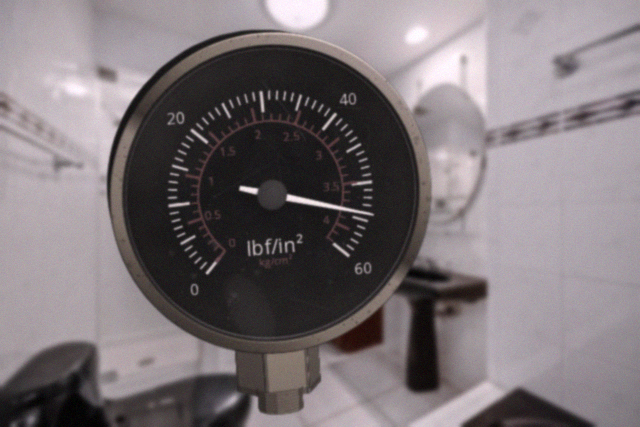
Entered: 54 psi
